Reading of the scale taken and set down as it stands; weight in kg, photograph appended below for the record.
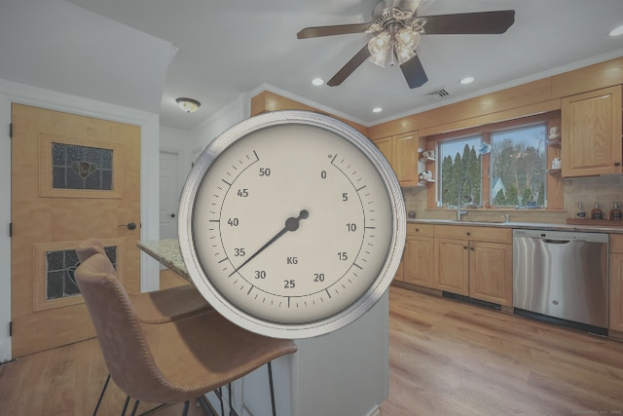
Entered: 33 kg
